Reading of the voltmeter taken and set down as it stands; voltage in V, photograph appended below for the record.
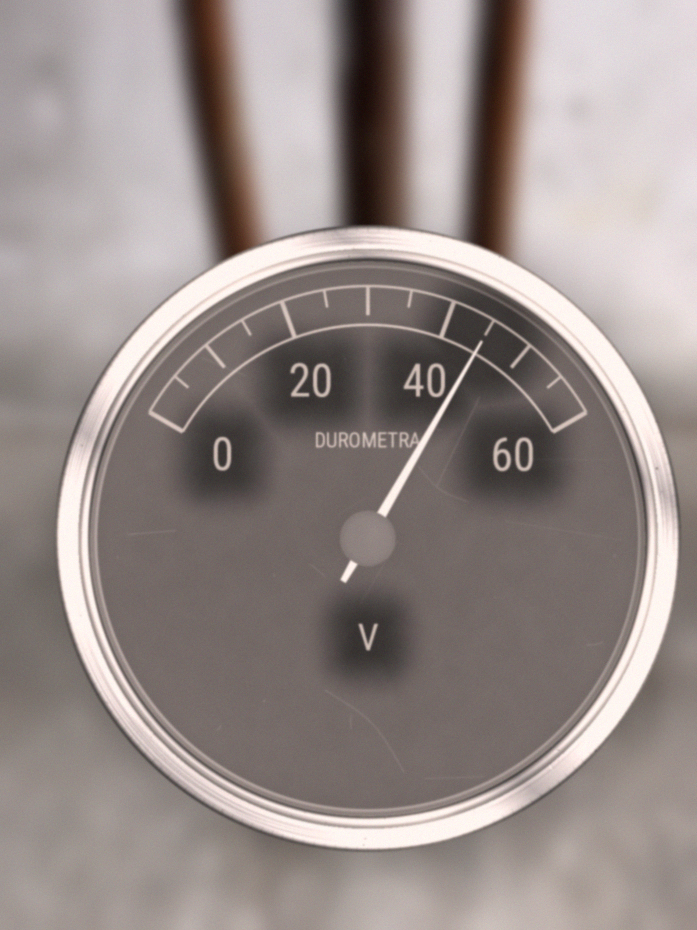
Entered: 45 V
